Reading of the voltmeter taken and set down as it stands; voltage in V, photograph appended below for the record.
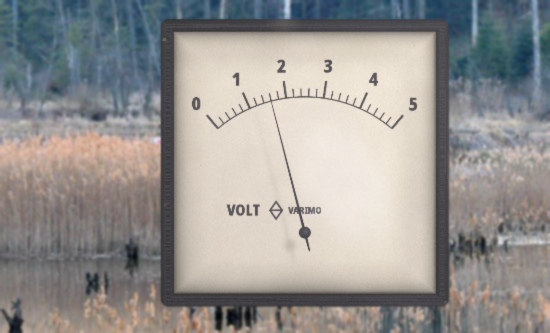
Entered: 1.6 V
